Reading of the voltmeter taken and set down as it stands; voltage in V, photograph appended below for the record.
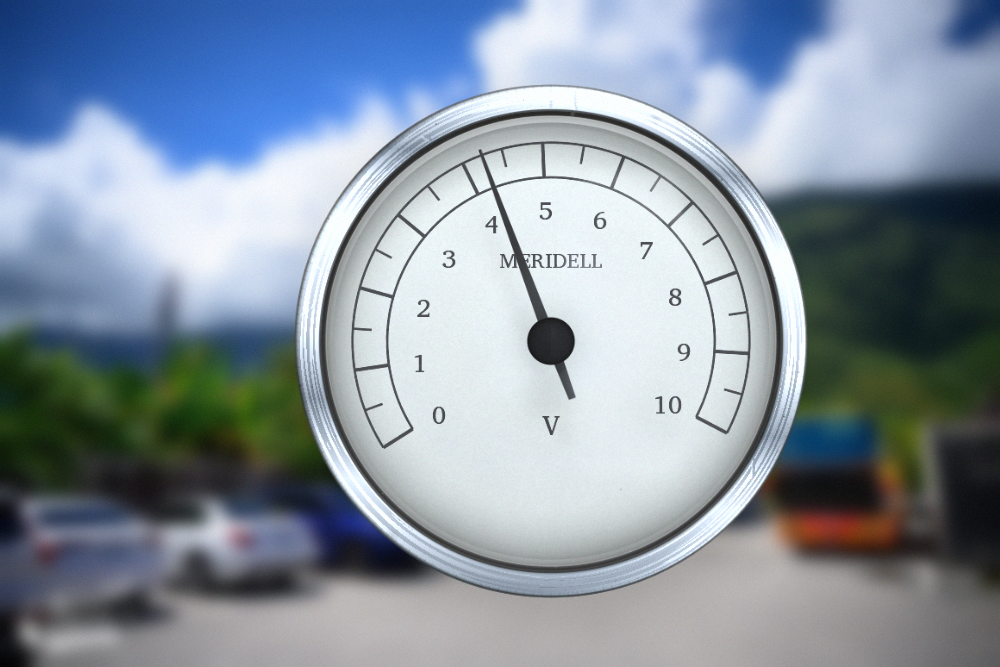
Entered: 4.25 V
